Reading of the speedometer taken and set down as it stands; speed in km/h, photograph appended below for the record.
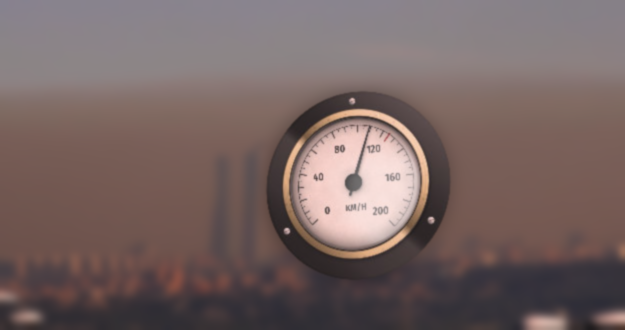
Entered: 110 km/h
